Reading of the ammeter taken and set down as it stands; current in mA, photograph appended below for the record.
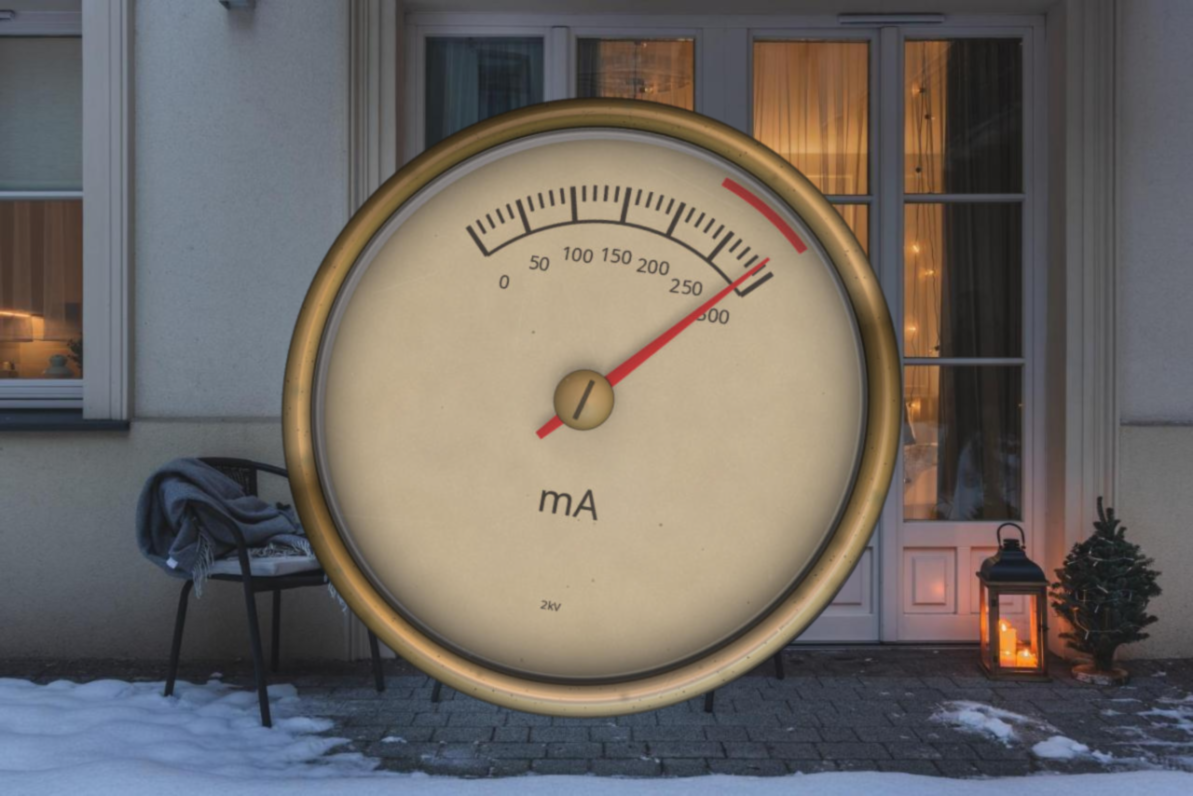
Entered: 290 mA
